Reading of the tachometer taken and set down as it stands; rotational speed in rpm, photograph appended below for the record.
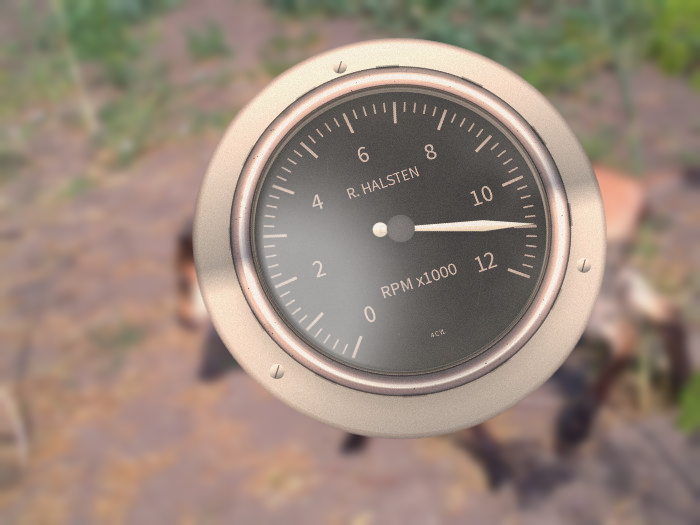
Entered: 11000 rpm
